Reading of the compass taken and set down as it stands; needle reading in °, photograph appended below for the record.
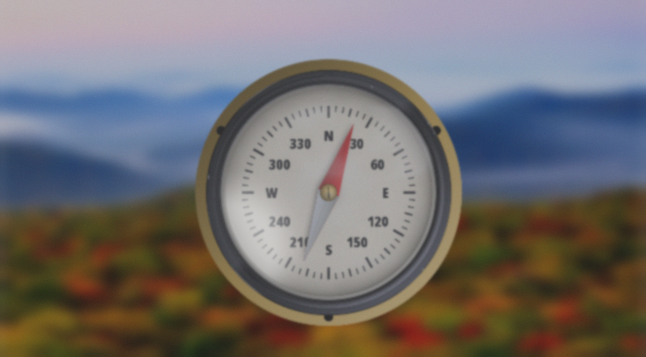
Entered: 20 °
